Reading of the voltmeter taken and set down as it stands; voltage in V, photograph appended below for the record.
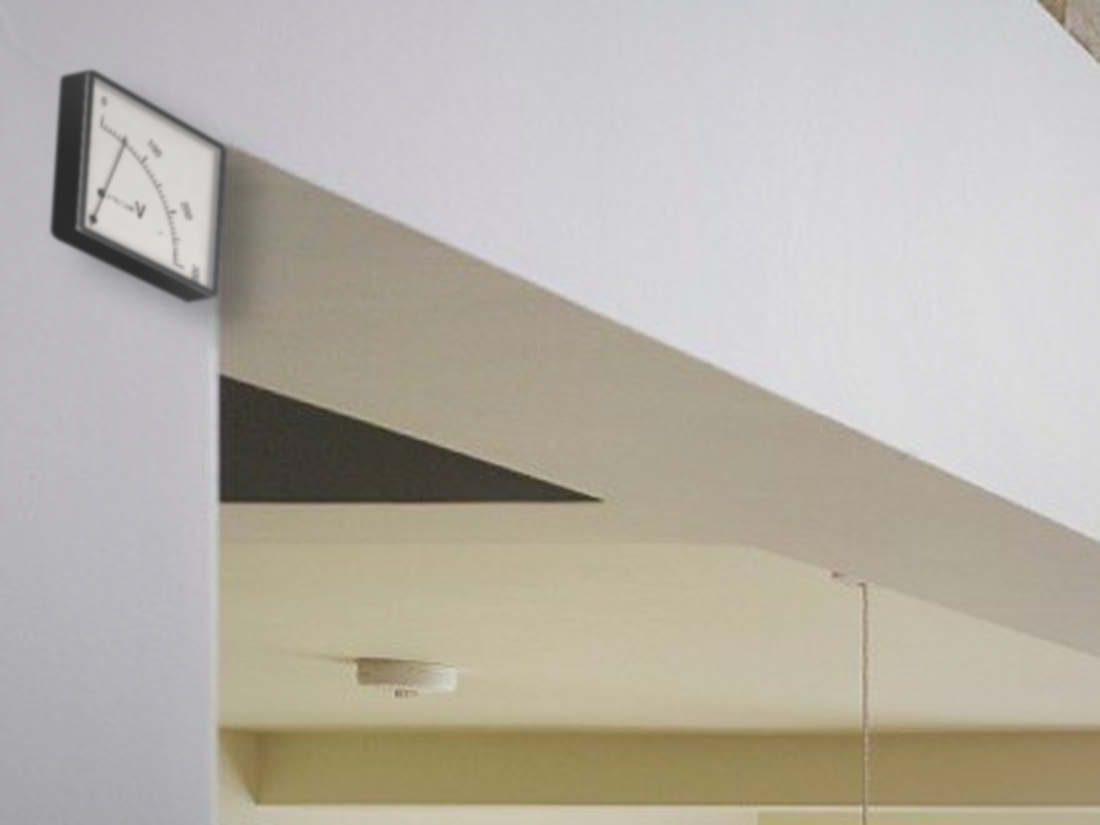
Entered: 50 V
